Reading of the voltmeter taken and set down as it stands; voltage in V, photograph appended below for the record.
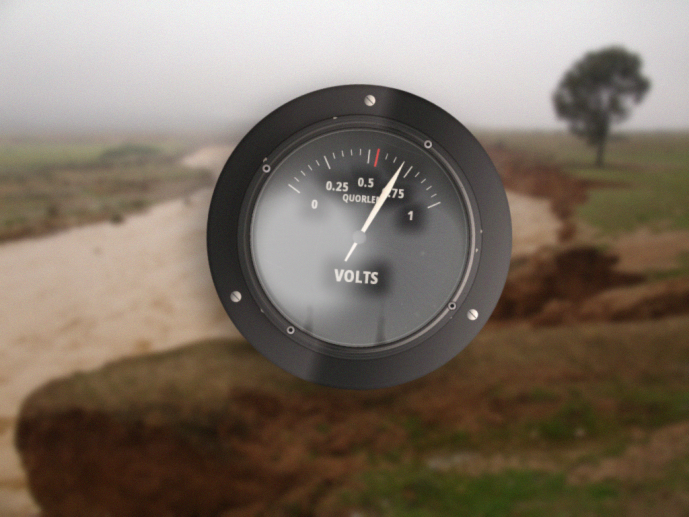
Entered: 0.7 V
